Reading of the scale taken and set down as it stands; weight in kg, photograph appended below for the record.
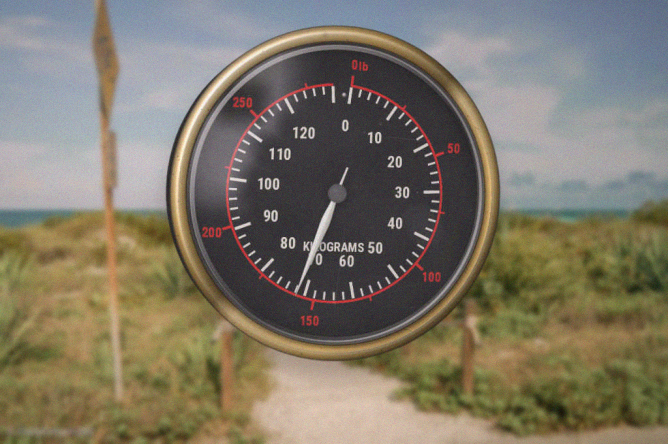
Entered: 72 kg
